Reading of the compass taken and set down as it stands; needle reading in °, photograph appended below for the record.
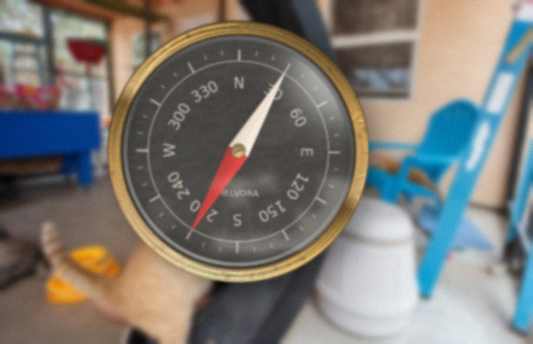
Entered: 210 °
